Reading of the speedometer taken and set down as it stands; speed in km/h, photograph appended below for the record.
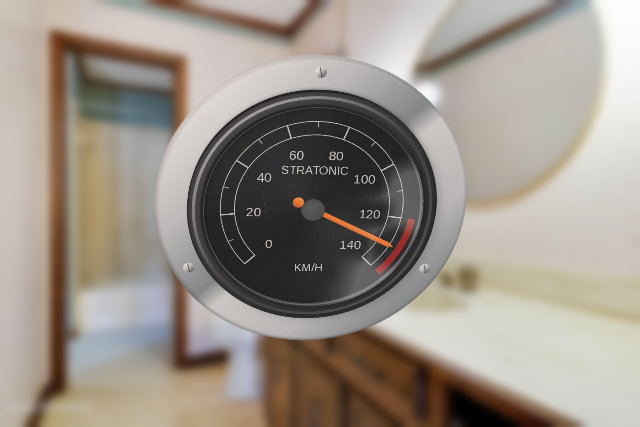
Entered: 130 km/h
